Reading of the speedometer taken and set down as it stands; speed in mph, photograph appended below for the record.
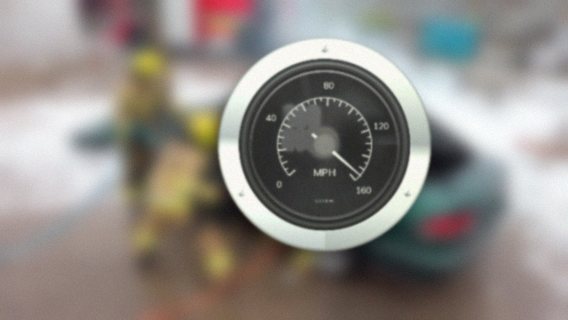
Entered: 155 mph
